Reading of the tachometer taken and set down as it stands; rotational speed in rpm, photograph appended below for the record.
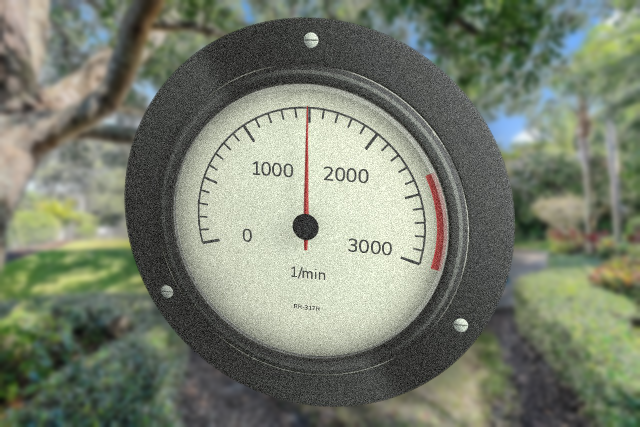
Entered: 1500 rpm
